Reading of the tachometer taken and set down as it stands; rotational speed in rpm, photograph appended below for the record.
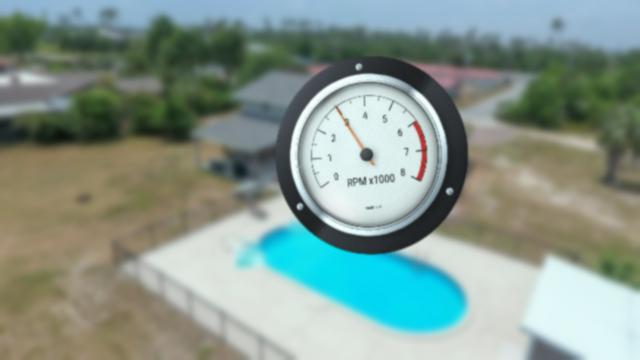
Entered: 3000 rpm
